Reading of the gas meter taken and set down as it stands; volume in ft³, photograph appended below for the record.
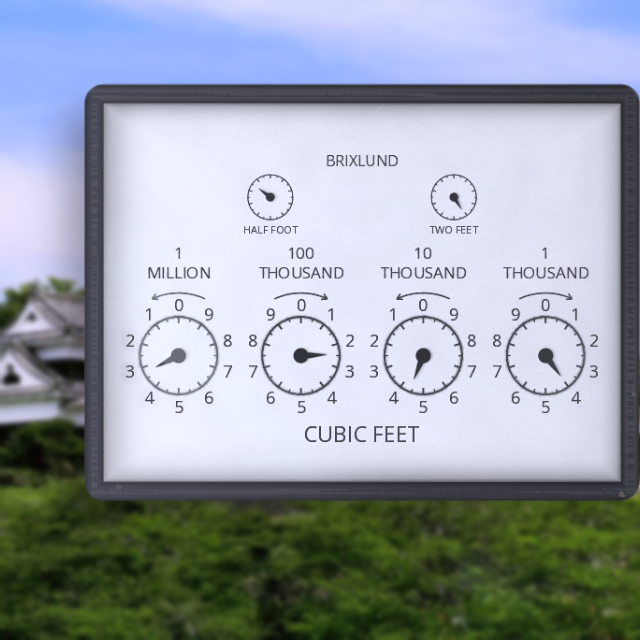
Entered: 324400 ft³
